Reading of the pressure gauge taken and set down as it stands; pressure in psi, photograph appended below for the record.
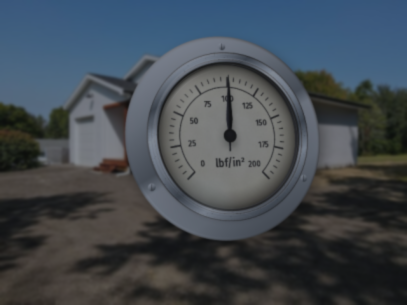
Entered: 100 psi
